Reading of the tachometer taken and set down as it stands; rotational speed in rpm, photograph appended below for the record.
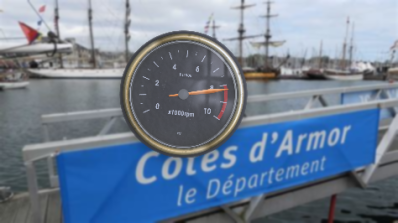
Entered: 8250 rpm
